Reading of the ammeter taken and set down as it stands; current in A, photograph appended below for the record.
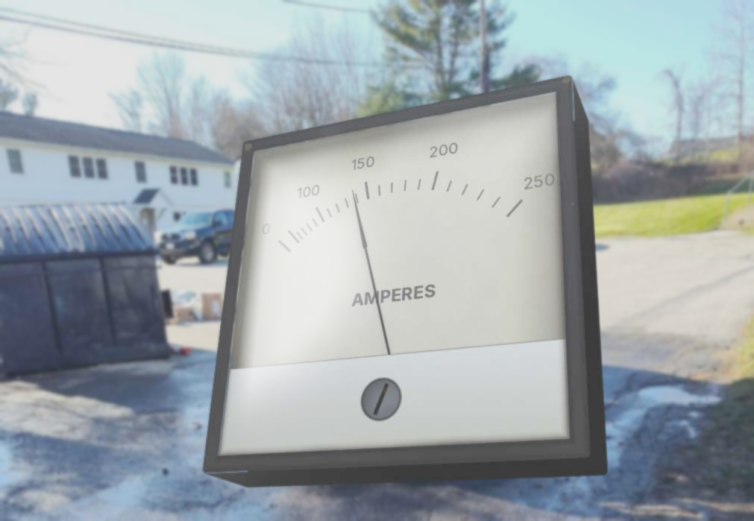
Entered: 140 A
